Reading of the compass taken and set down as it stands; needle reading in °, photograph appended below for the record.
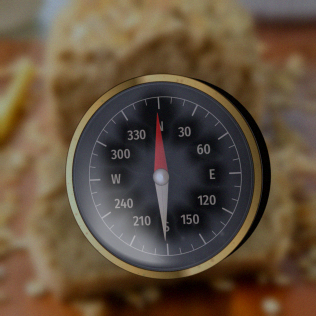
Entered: 0 °
